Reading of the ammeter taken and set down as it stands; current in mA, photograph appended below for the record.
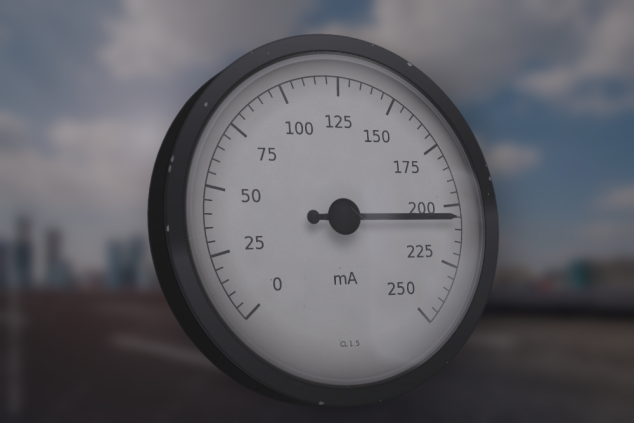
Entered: 205 mA
